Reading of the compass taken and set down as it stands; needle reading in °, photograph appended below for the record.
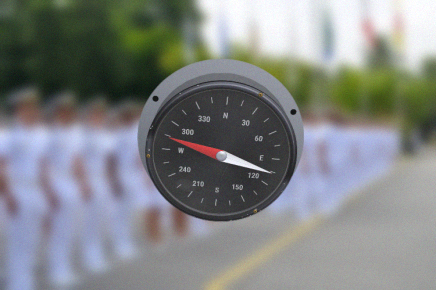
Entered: 285 °
